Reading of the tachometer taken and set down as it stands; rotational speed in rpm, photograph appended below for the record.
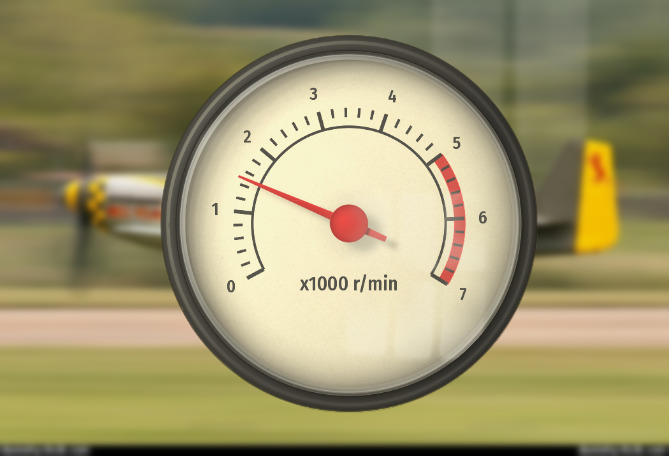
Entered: 1500 rpm
